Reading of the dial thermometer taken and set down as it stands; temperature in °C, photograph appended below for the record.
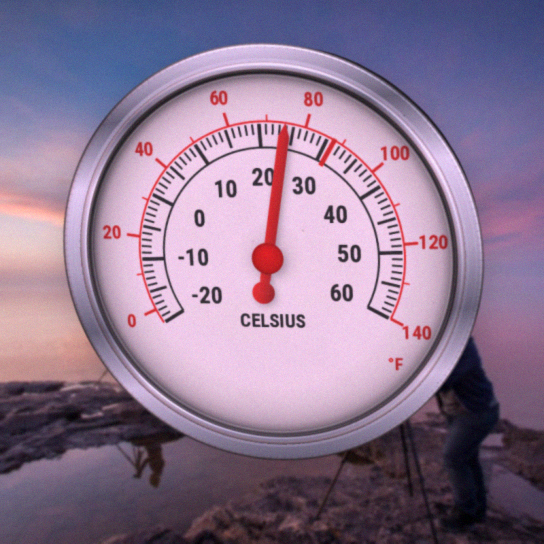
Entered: 24 °C
